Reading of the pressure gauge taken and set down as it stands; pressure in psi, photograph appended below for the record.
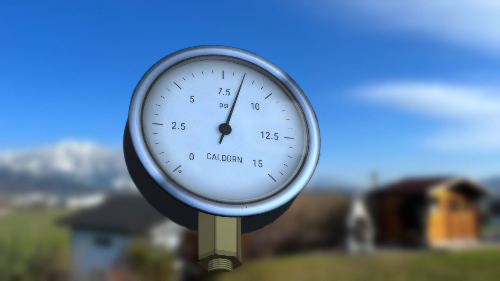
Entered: 8.5 psi
